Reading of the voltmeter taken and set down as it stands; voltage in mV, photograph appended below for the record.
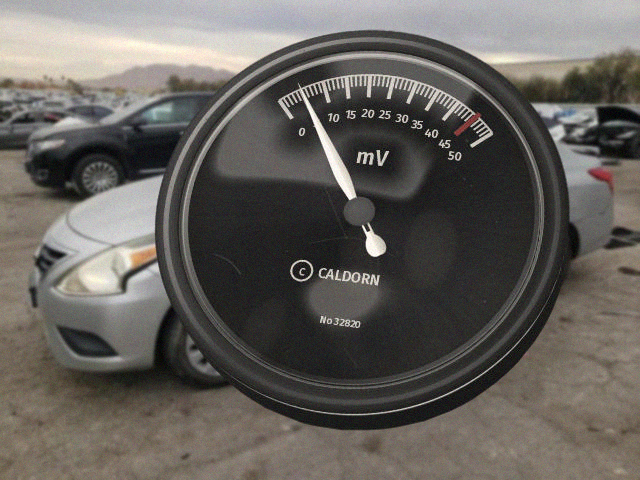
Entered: 5 mV
